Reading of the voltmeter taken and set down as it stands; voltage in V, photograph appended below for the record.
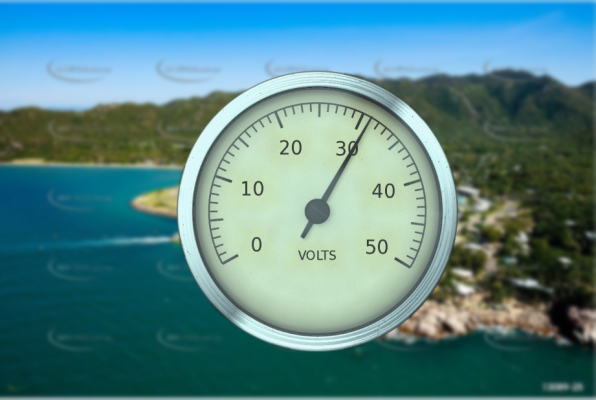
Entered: 31 V
